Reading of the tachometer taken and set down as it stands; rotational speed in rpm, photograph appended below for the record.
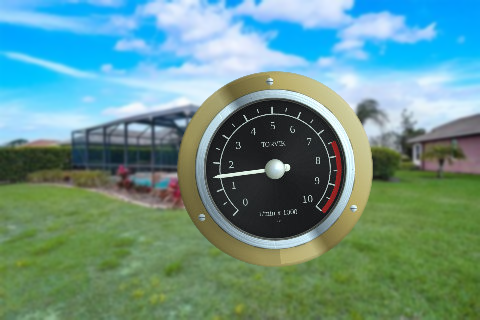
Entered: 1500 rpm
